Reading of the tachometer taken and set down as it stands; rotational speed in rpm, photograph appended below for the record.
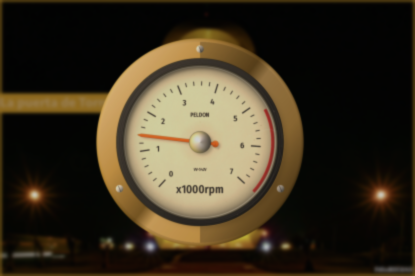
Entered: 1400 rpm
